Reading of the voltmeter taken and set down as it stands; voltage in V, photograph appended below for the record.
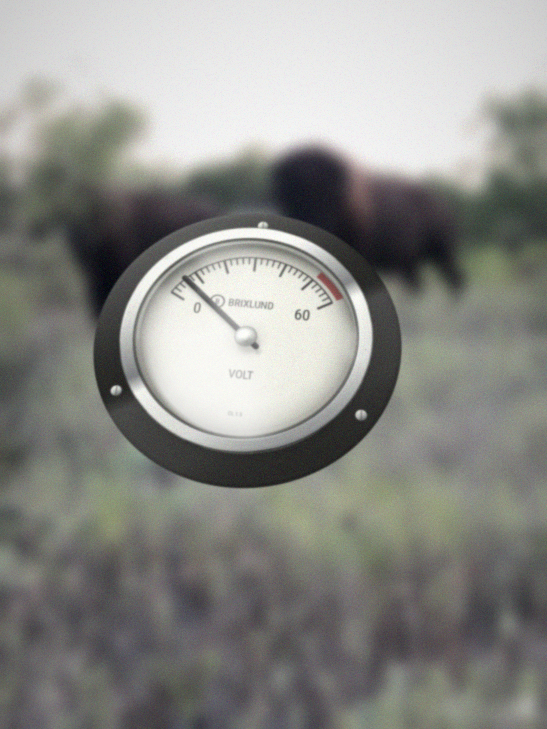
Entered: 6 V
